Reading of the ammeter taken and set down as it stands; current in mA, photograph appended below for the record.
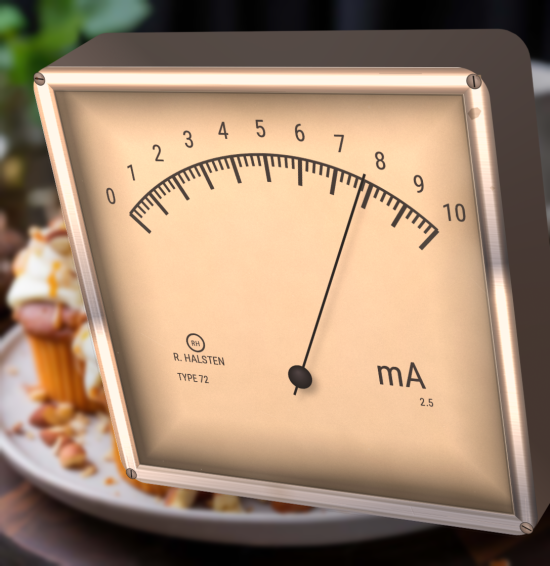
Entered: 7.8 mA
